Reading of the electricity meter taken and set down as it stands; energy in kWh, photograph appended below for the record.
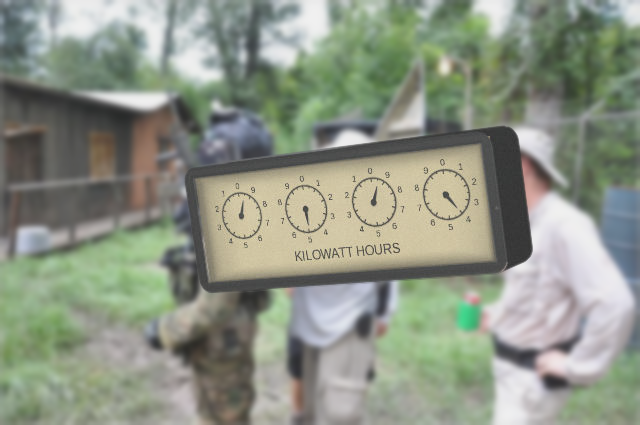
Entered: 9494 kWh
